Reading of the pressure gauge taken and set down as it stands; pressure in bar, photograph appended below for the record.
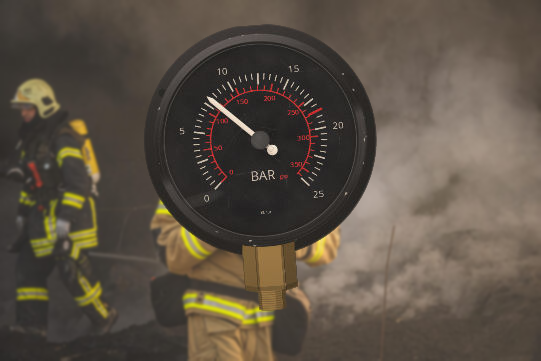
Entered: 8 bar
